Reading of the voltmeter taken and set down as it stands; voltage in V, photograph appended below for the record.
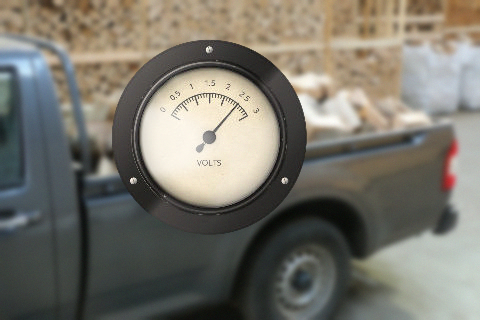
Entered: 2.5 V
